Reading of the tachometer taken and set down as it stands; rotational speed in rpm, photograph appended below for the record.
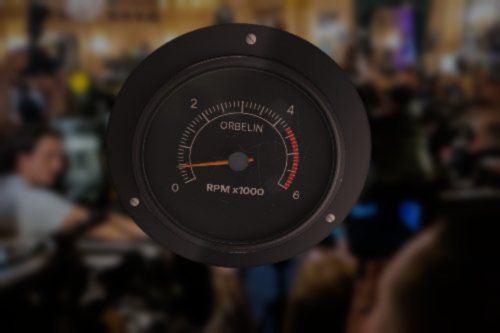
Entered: 500 rpm
